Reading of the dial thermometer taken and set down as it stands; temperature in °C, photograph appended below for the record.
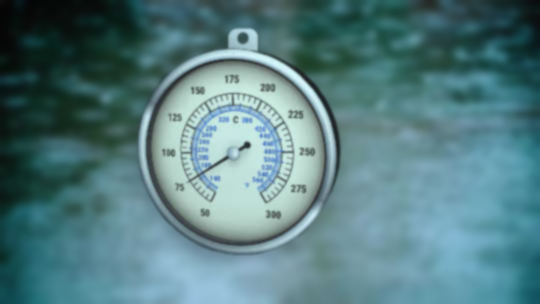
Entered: 75 °C
